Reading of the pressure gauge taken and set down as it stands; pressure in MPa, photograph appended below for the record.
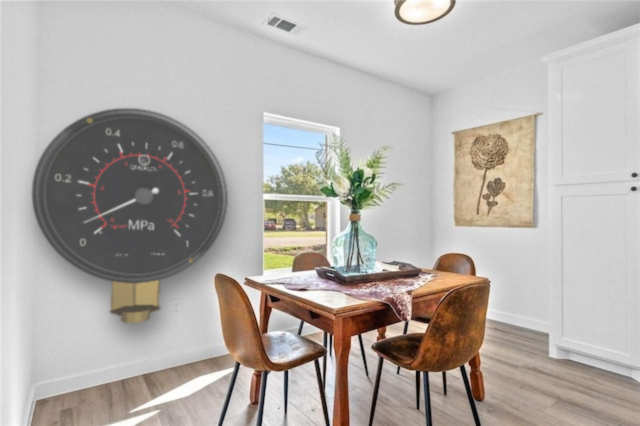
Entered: 0.05 MPa
